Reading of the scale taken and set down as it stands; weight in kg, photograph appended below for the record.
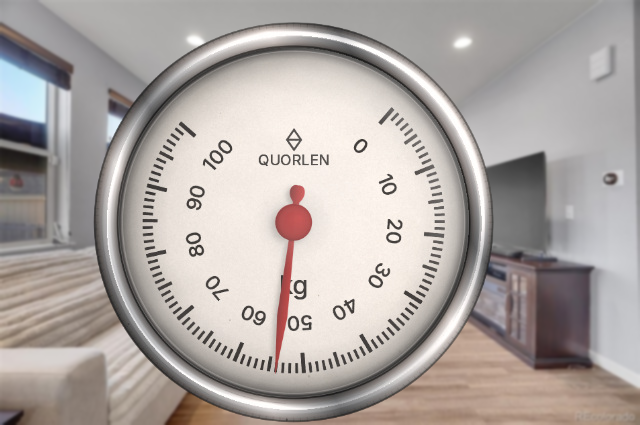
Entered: 54 kg
